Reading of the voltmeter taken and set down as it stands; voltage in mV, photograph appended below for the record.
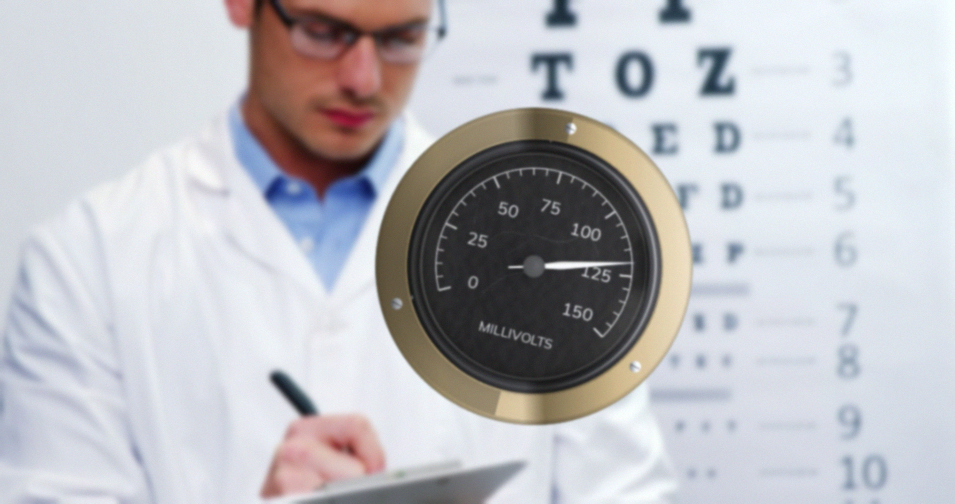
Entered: 120 mV
